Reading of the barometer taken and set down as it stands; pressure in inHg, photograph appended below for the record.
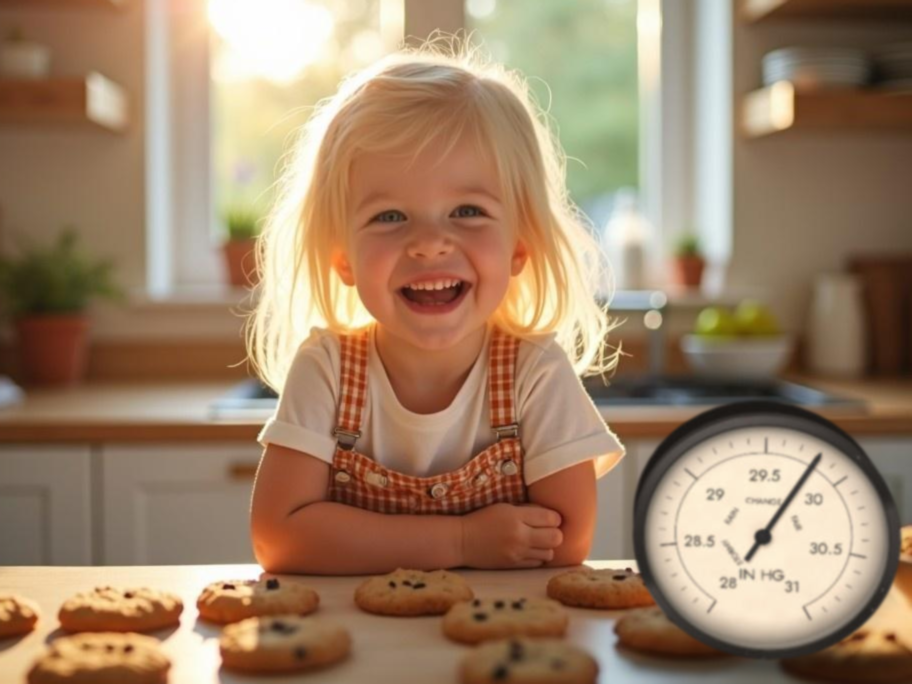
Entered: 29.8 inHg
